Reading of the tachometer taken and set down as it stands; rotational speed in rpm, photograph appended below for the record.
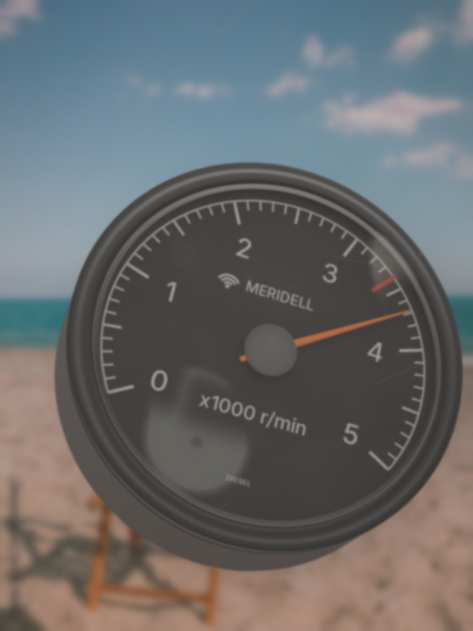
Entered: 3700 rpm
